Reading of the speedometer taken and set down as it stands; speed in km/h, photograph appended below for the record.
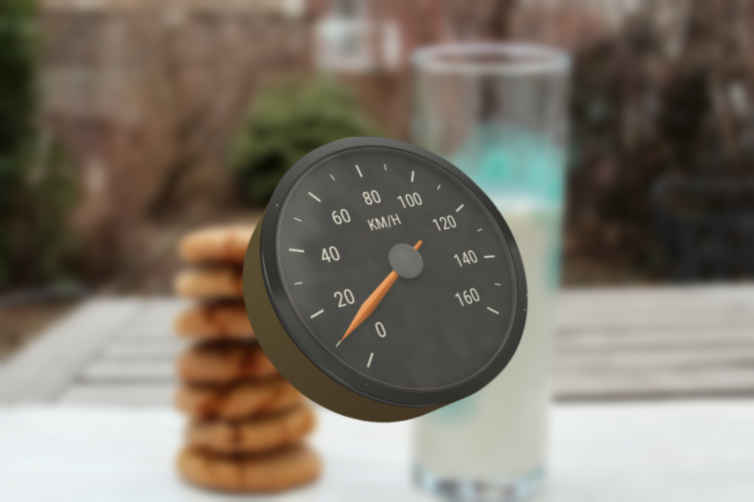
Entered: 10 km/h
